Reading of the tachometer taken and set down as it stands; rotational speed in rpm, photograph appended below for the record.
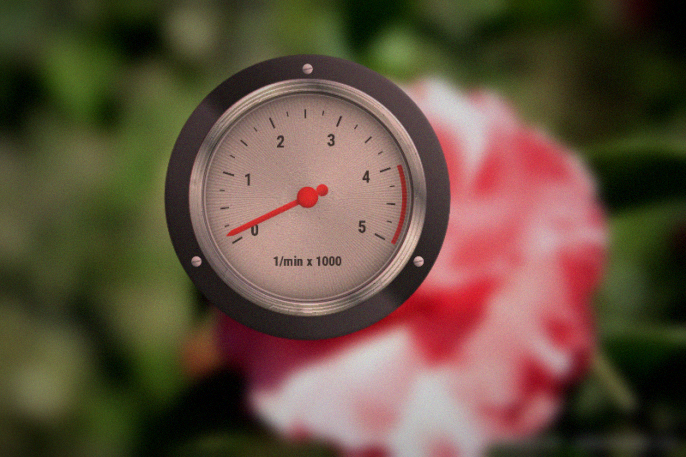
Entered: 125 rpm
